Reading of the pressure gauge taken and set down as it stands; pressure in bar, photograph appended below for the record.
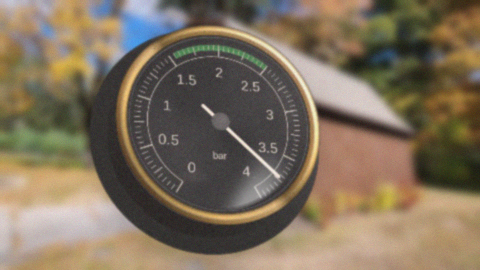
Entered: 3.75 bar
